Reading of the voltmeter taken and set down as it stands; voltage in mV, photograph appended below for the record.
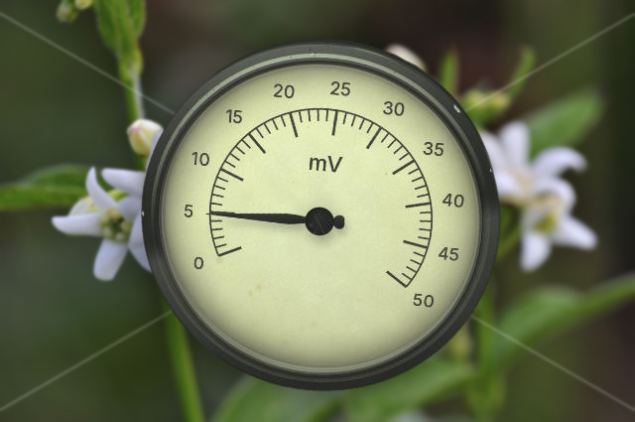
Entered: 5 mV
